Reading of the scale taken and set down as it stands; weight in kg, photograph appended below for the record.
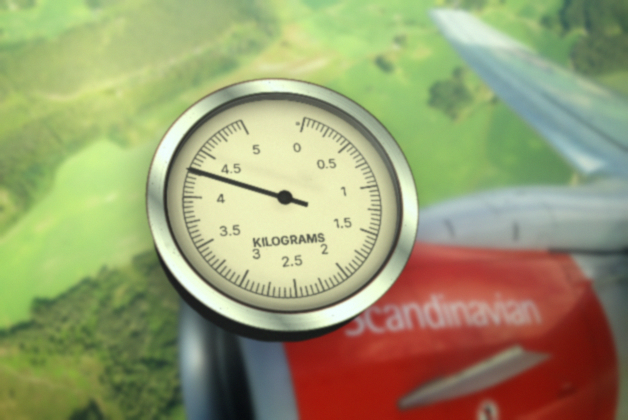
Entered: 4.25 kg
